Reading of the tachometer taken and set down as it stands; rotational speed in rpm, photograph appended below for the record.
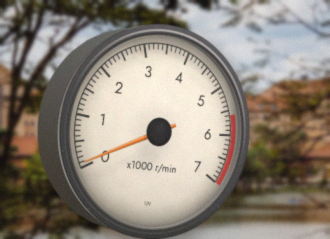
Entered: 100 rpm
